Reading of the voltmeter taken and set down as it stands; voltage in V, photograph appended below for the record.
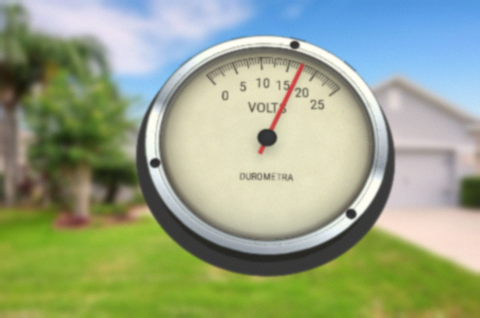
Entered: 17.5 V
